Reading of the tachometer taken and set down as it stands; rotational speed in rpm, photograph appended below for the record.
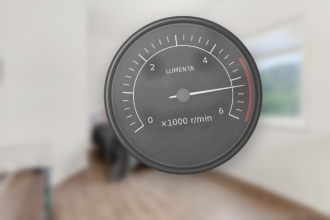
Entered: 5200 rpm
